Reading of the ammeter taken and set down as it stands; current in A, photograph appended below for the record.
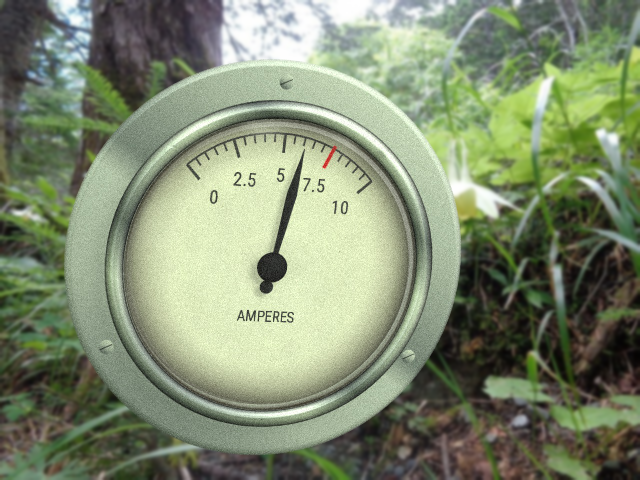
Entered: 6 A
